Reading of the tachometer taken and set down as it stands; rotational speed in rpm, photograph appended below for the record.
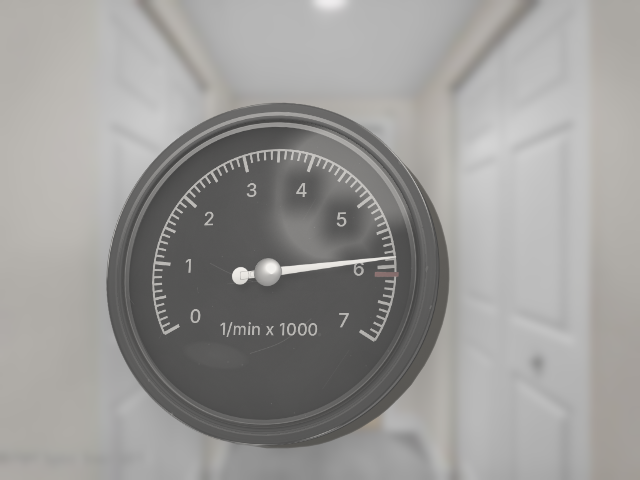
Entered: 5900 rpm
